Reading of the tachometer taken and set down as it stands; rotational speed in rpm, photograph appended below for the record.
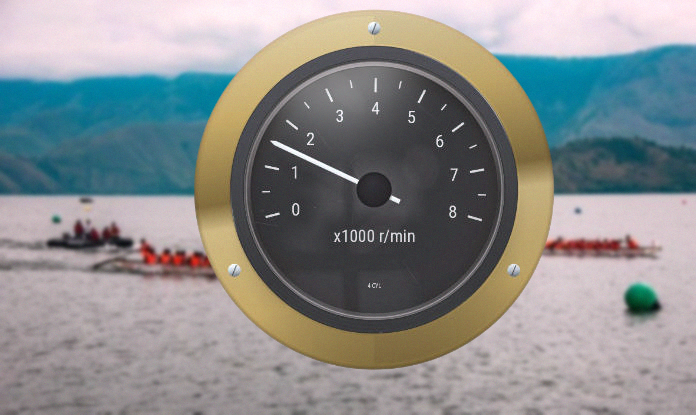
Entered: 1500 rpm
